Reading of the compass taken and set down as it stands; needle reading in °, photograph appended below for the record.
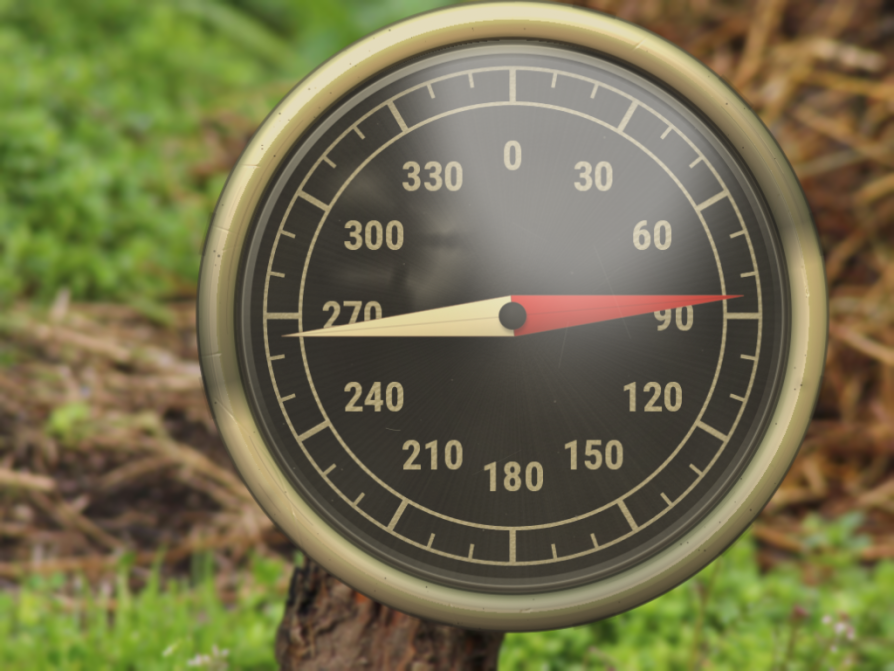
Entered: 85 °
